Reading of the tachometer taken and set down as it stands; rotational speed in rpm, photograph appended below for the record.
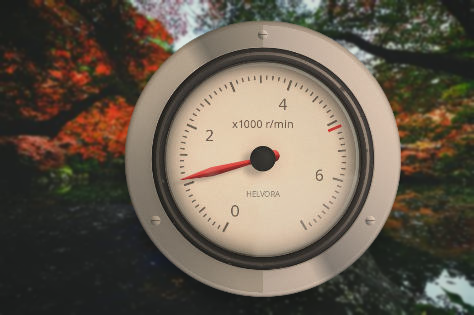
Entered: 1100 rpm
